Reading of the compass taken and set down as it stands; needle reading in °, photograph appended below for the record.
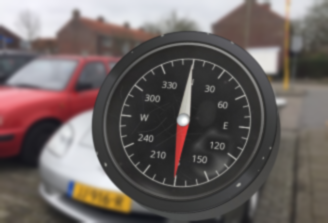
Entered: 180 °
